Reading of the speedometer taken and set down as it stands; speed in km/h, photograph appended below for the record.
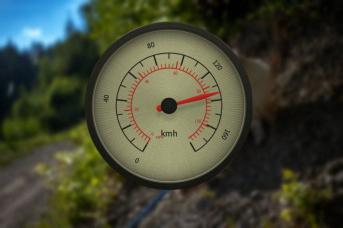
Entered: 135 km/h
